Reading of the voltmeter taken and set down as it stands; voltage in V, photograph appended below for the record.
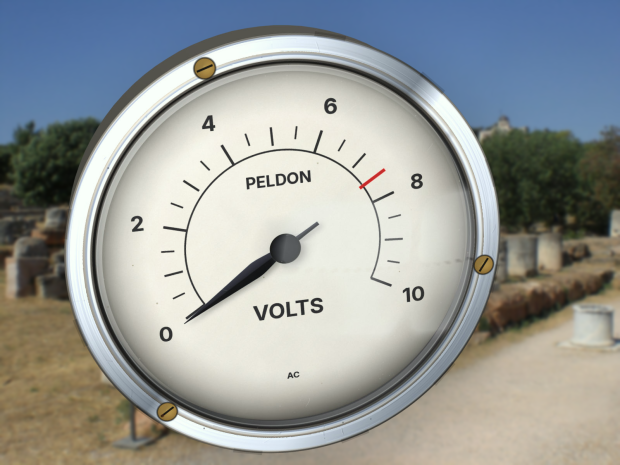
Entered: 0 V
